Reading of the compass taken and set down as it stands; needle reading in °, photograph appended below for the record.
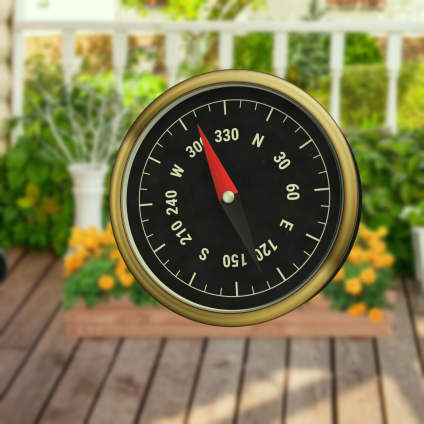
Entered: 310 °
